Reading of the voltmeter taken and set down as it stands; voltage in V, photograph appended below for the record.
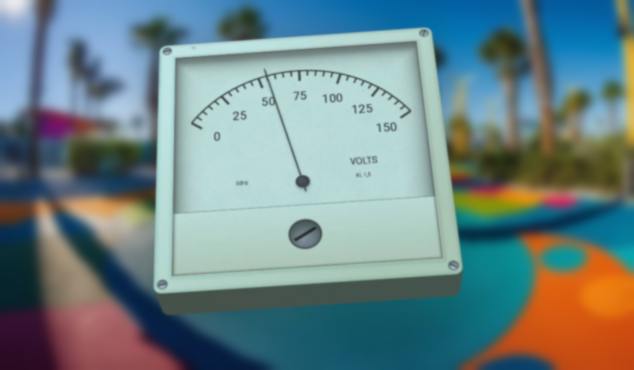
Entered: 55 V
